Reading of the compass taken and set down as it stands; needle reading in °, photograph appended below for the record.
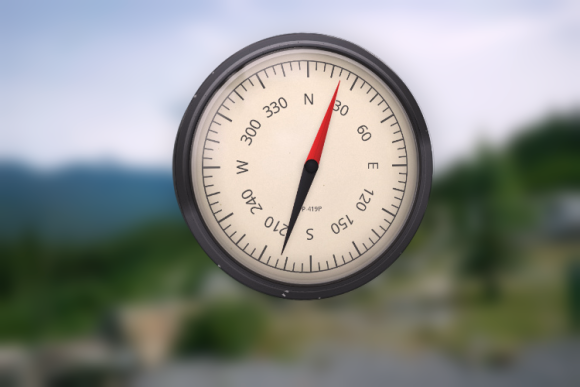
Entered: 20 °
